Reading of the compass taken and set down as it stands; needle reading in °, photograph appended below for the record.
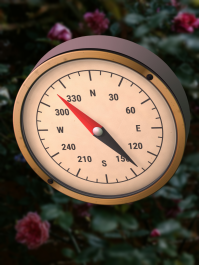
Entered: 320 °
